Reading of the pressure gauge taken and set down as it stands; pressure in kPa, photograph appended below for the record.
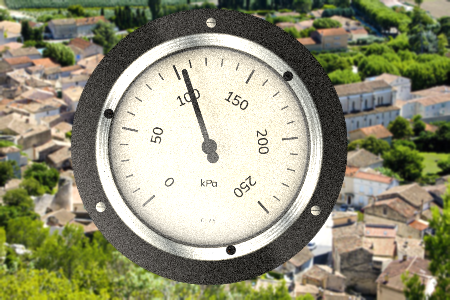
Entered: 105 kPa
